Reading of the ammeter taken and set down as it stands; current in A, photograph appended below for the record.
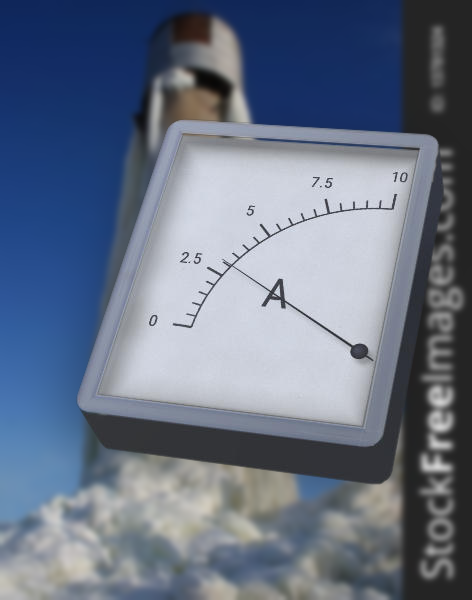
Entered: 3 A
